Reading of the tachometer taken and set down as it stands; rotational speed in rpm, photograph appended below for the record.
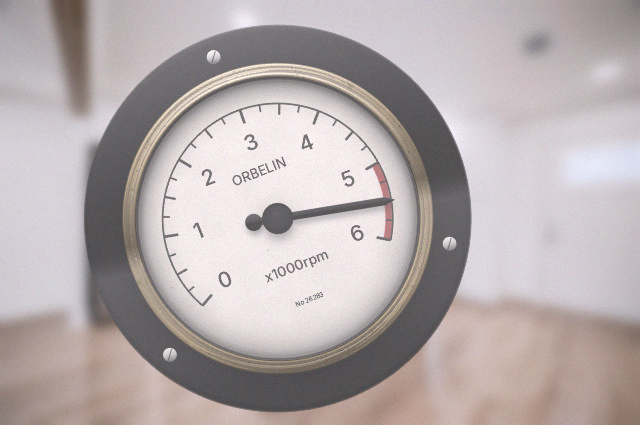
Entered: 5500 rpm
